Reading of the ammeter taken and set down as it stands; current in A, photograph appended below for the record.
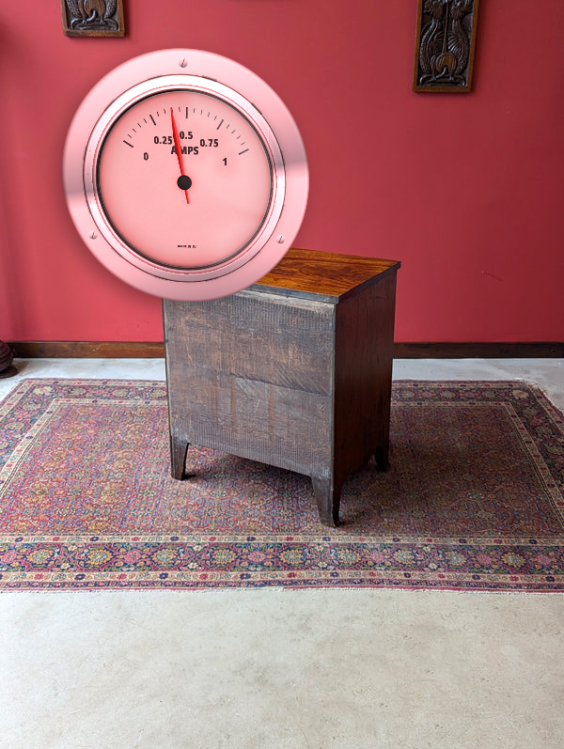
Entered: 0.4 A
